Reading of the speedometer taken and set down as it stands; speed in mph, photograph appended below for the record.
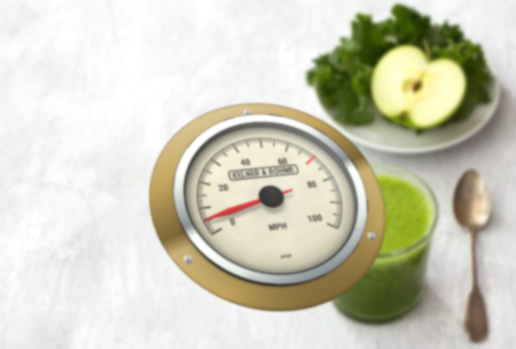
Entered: 5 mph
